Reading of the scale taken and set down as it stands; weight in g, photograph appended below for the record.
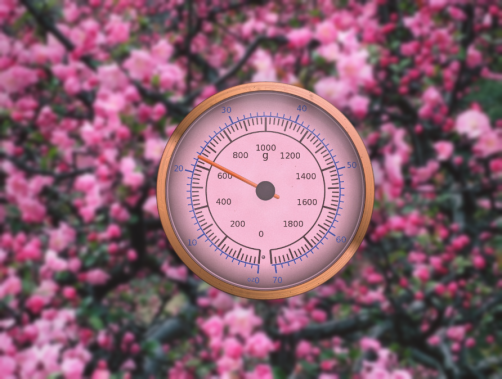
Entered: 640 g
